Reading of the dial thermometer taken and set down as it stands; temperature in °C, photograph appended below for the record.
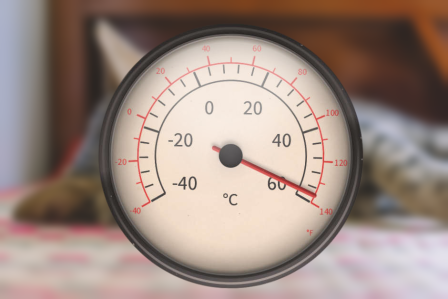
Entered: 58 °C
